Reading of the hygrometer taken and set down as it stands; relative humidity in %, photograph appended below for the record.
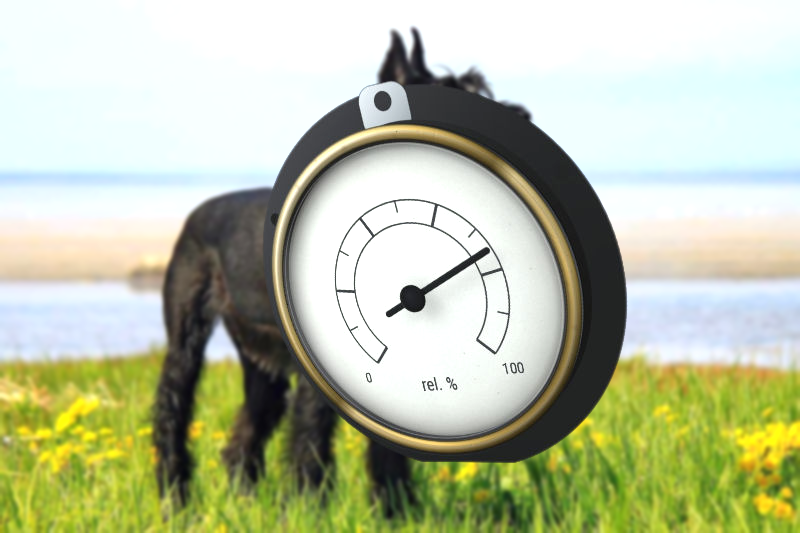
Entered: 75 %
